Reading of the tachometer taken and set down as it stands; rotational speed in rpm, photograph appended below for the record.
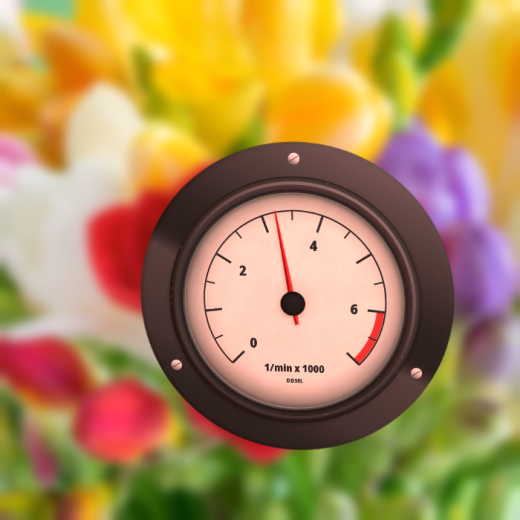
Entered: 3250 rpm
